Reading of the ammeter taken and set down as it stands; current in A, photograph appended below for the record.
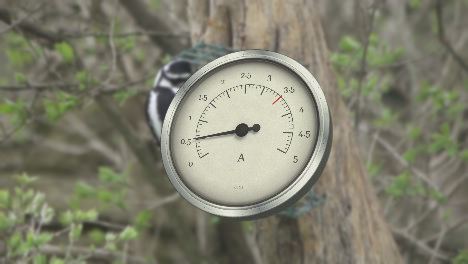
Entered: 0.5 A
